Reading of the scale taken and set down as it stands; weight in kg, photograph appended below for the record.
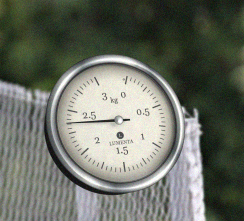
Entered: 2.35 kg
